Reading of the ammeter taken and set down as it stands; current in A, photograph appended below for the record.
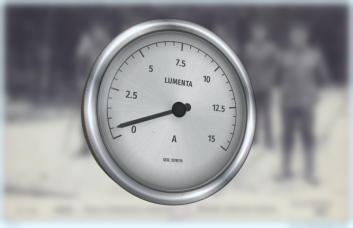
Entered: 0.5 A
